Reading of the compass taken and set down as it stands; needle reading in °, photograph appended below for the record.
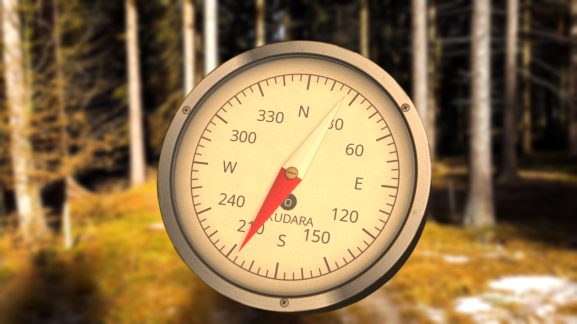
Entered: 205 °
